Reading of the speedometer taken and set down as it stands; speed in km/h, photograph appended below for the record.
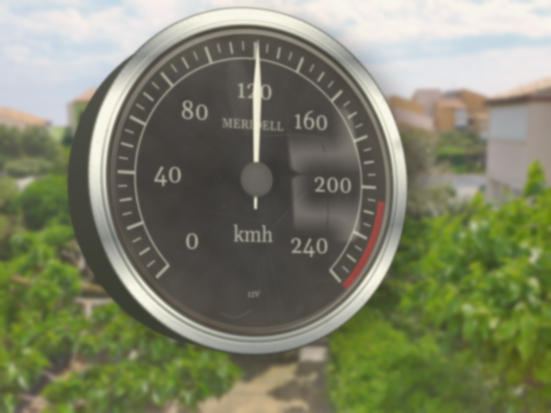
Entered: 120 km/h
